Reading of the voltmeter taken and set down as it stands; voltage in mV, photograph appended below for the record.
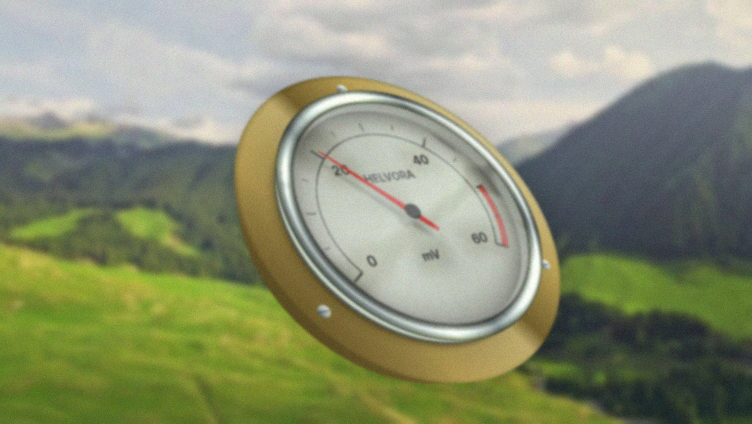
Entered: 20 mV
